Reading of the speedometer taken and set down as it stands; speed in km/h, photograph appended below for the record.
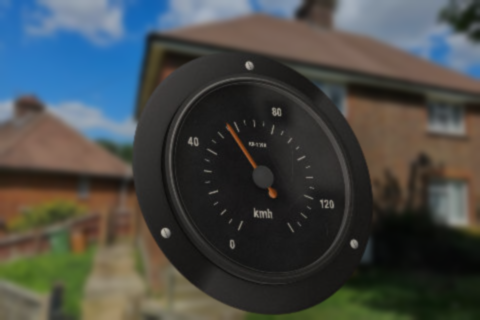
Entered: 55 km/h
